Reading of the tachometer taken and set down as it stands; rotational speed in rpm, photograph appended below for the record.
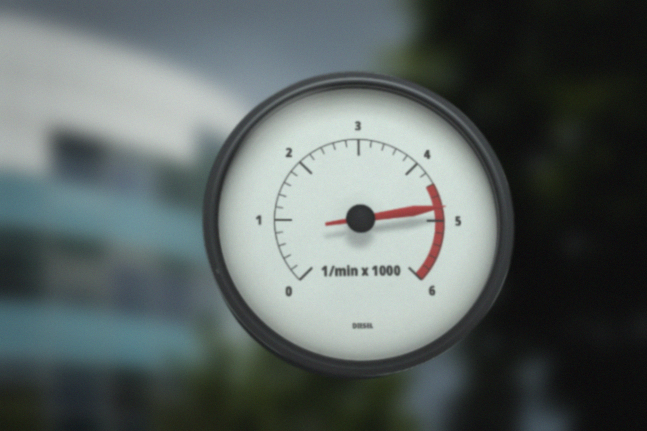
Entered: 4800 rpm
